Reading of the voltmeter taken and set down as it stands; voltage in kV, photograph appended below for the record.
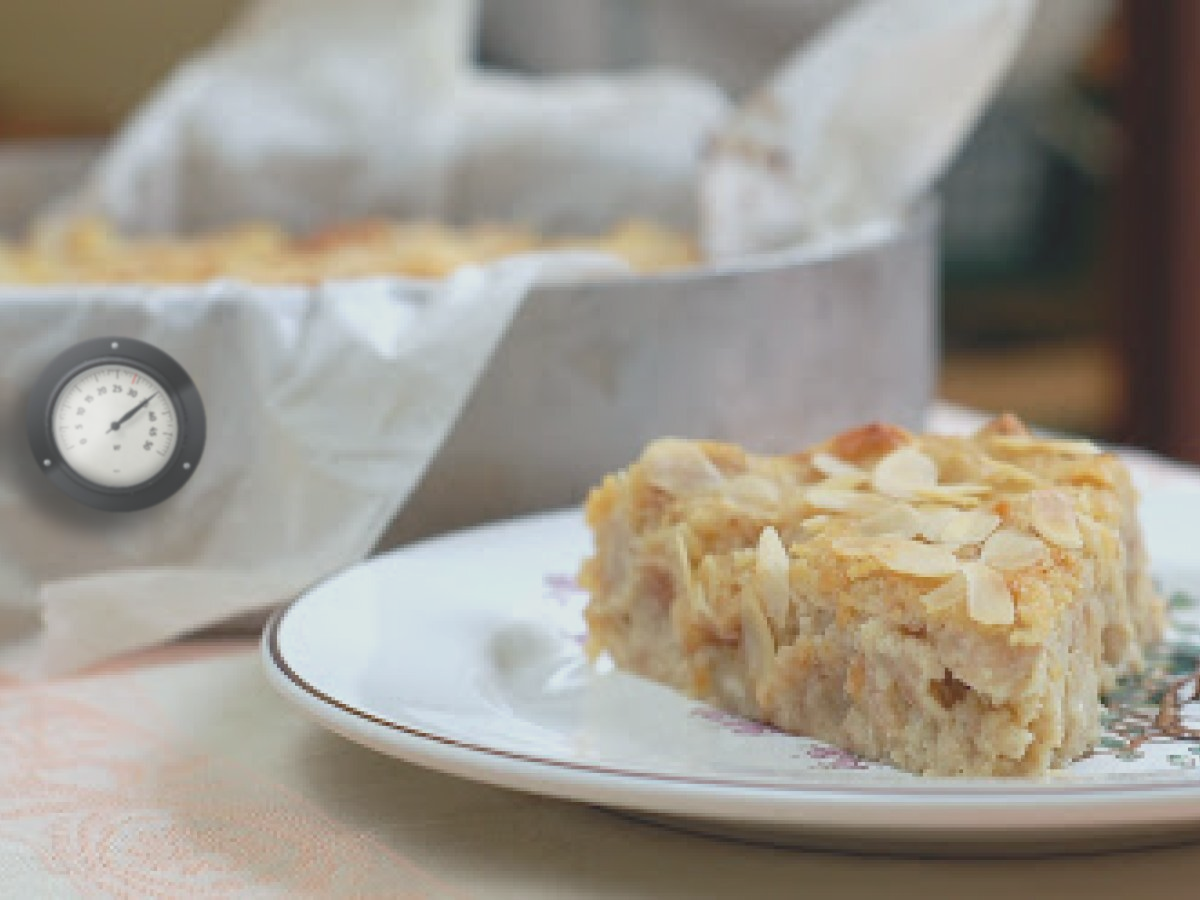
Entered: 35 kV
